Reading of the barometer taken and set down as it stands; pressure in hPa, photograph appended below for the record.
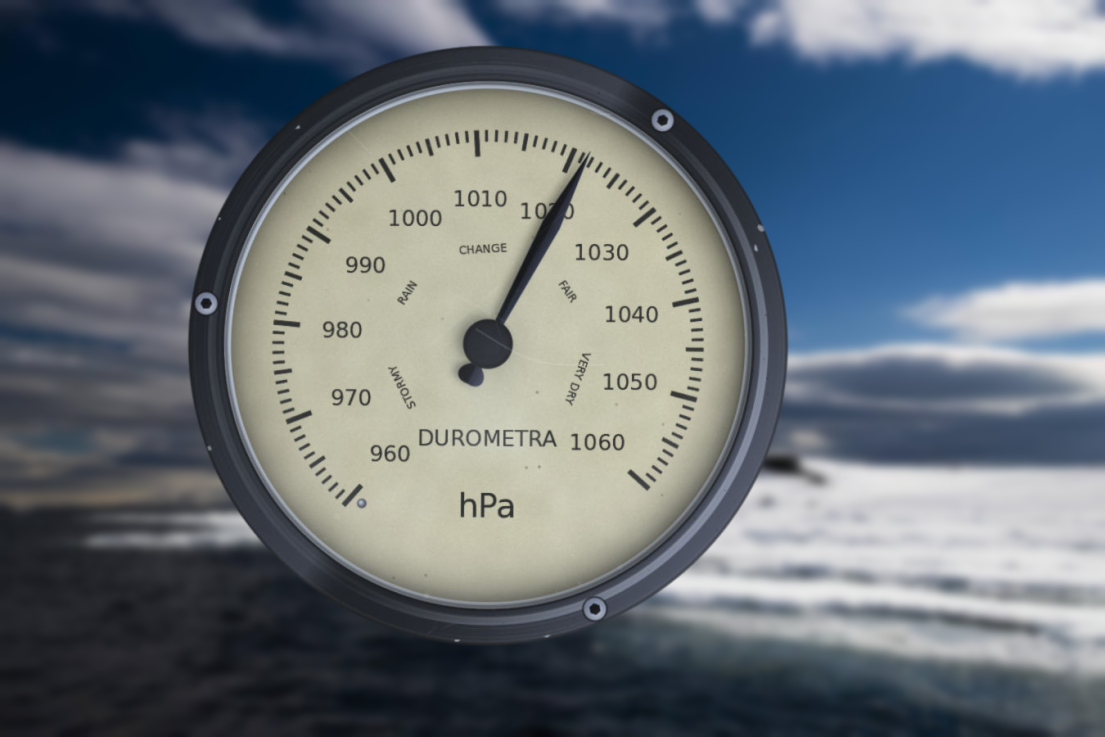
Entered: 1021.5 hPa
